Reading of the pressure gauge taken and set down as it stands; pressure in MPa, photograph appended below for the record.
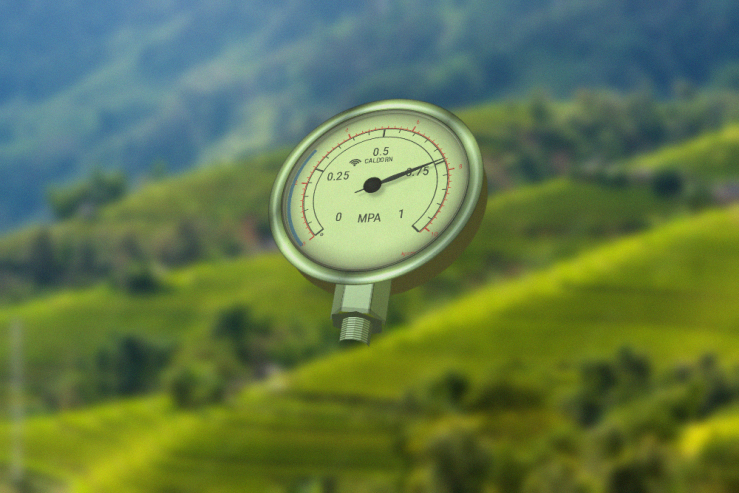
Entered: 0.75 MPa
